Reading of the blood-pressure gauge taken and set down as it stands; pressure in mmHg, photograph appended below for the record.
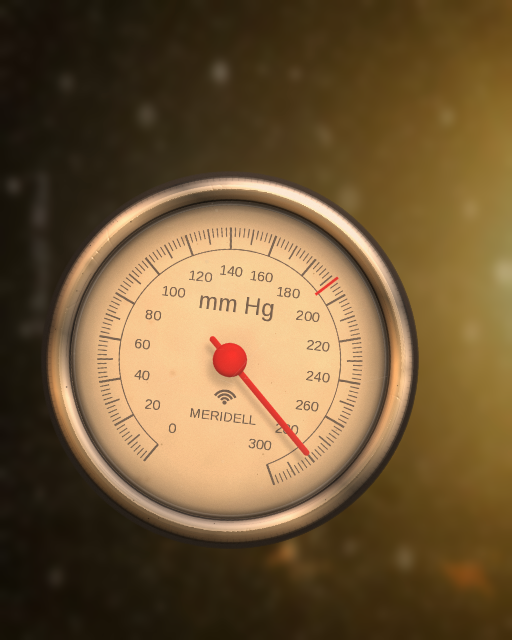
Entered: 280 mmHg
